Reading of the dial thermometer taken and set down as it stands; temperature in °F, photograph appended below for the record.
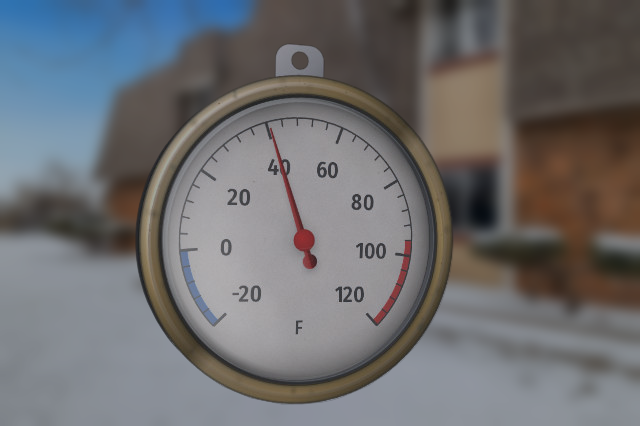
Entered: 40 °F
